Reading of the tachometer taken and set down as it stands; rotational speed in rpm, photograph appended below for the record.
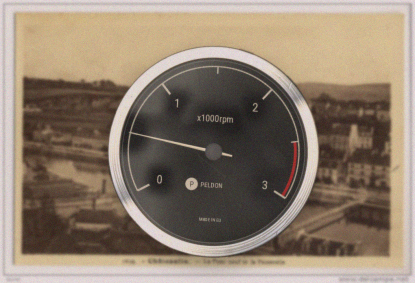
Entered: 500 rpm
